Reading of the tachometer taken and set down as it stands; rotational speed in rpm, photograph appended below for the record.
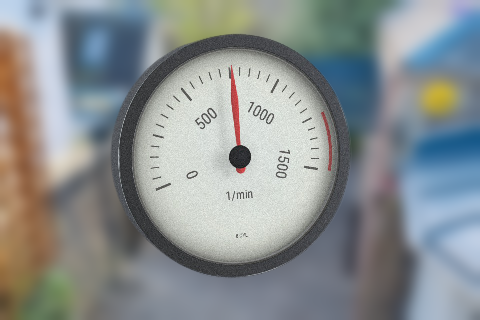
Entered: 750 rpm
